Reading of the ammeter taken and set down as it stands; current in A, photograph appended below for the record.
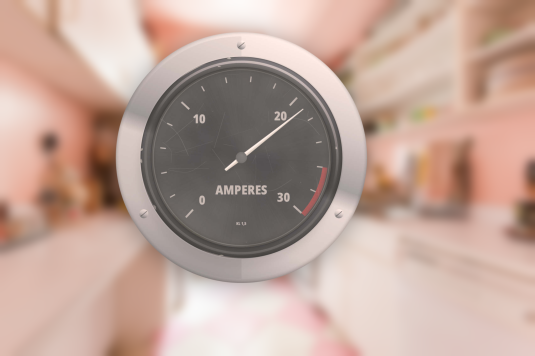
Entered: 21 A
